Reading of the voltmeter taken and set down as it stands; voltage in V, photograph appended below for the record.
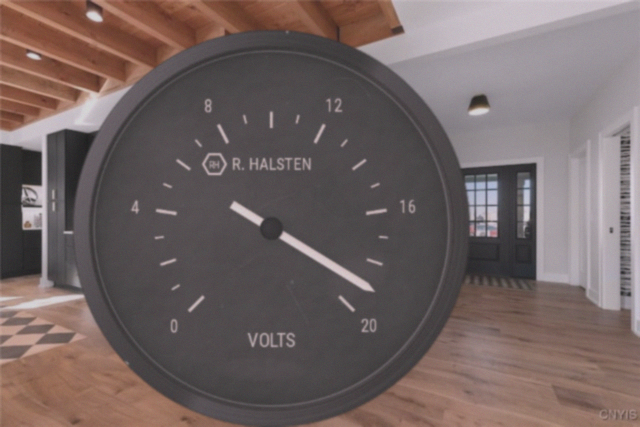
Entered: 19 V
